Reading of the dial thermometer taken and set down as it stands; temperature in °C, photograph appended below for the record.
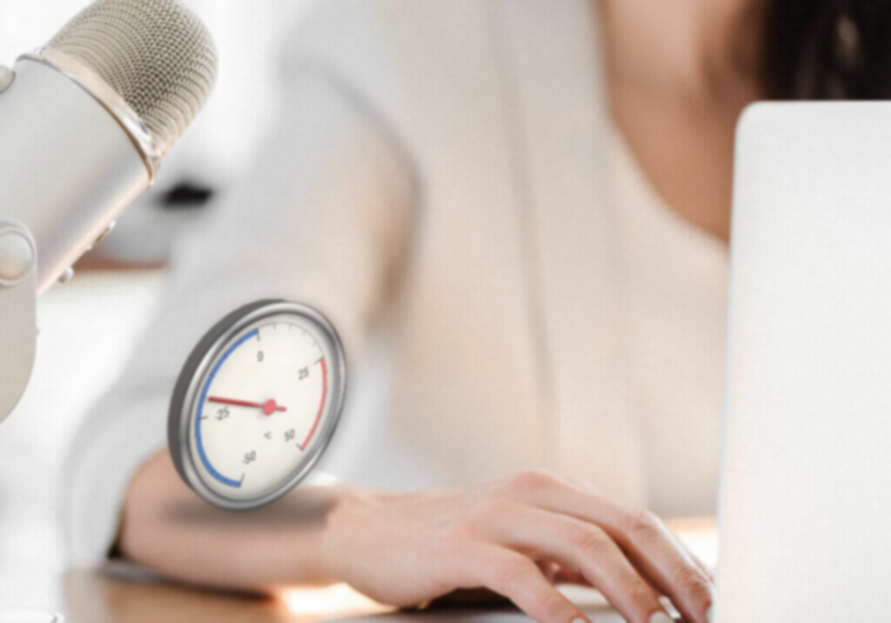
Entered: -20 °C
